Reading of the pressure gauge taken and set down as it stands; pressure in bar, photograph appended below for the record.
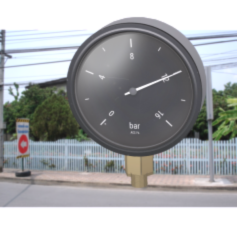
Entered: 12 bar
